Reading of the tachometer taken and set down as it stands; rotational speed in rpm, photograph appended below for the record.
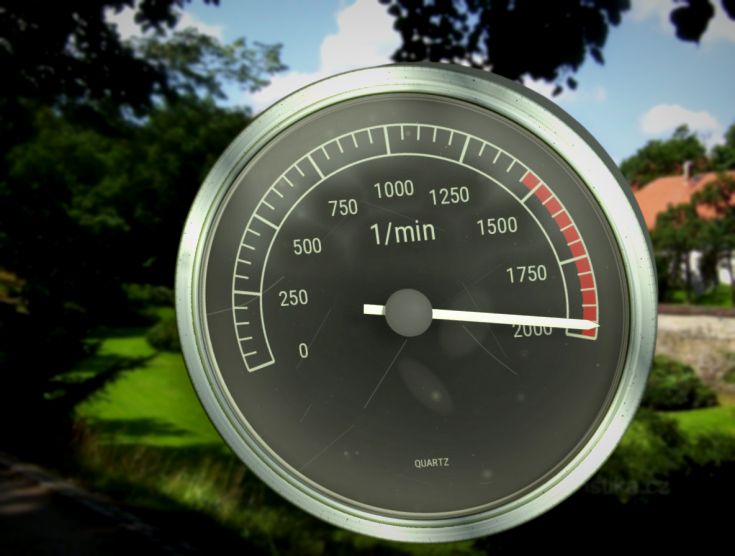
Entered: 1950 rpm
